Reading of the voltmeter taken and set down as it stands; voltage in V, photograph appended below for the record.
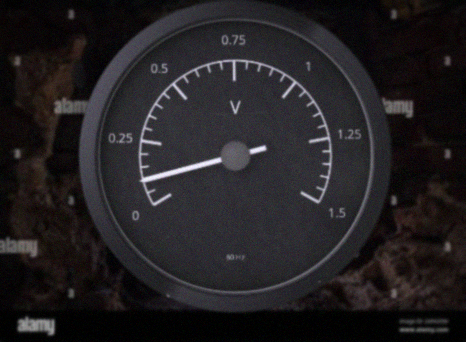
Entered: 0.1 V
